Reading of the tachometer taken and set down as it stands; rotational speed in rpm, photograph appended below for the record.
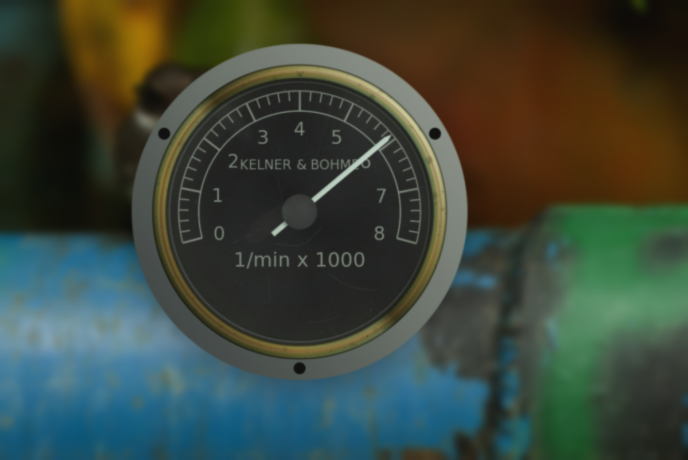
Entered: 5900 rpm
